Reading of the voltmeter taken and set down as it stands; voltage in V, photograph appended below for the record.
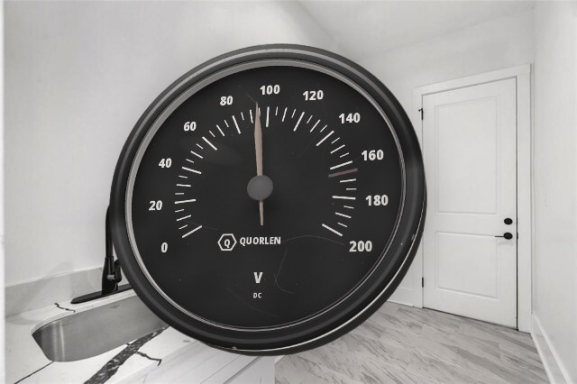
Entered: 95 V
